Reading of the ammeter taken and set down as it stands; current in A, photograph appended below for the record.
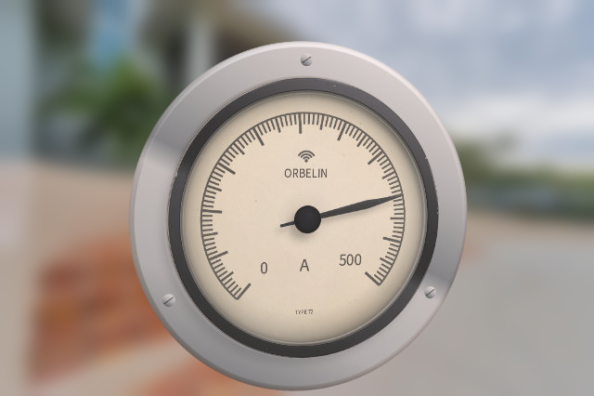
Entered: 400 A
